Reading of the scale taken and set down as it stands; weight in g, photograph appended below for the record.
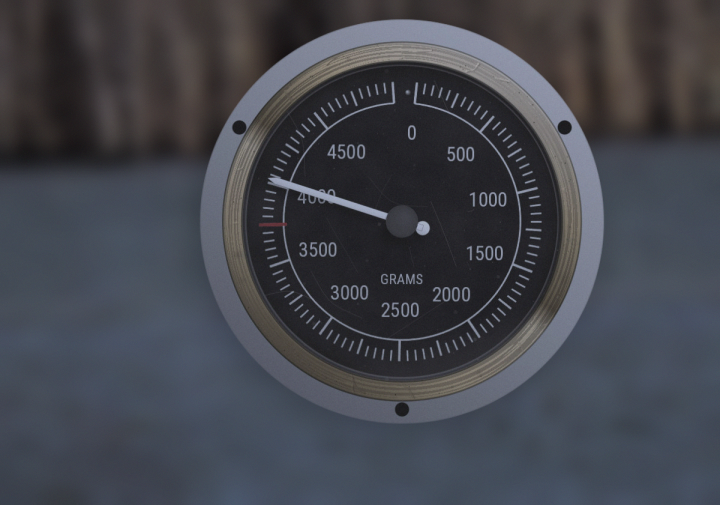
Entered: 4025 g
